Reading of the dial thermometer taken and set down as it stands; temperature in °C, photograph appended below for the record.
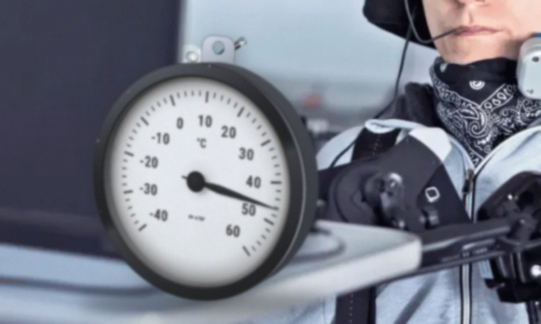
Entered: 46 °C
